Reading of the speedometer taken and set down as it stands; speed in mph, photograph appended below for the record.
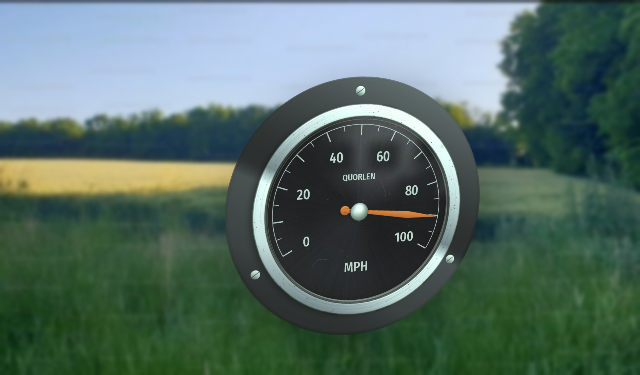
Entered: 90 mph
